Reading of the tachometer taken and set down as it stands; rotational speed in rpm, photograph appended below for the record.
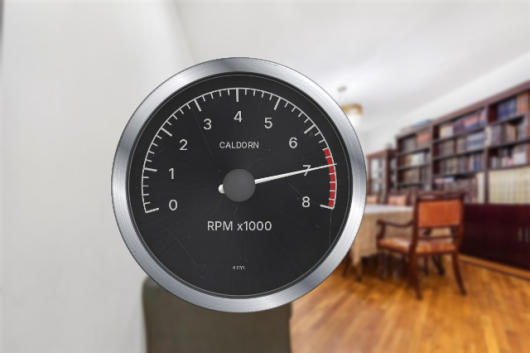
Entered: 7000 rpm
